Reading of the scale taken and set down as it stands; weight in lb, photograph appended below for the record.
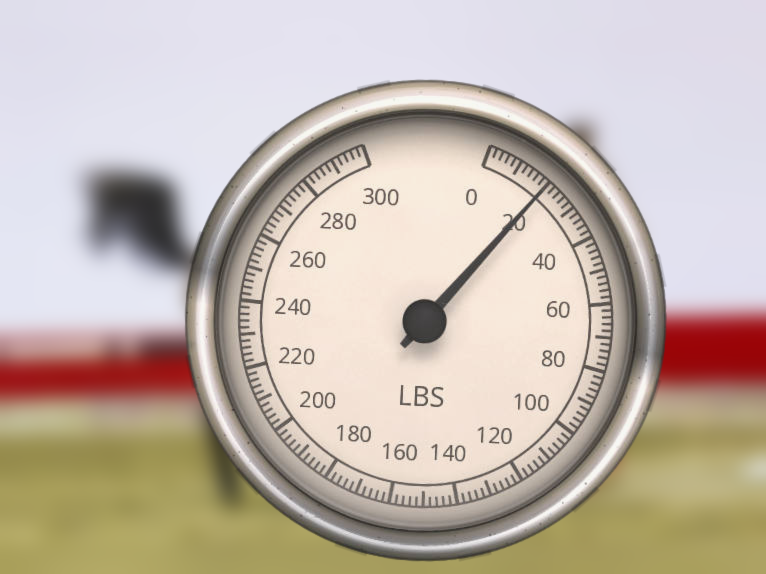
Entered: 20 lb
